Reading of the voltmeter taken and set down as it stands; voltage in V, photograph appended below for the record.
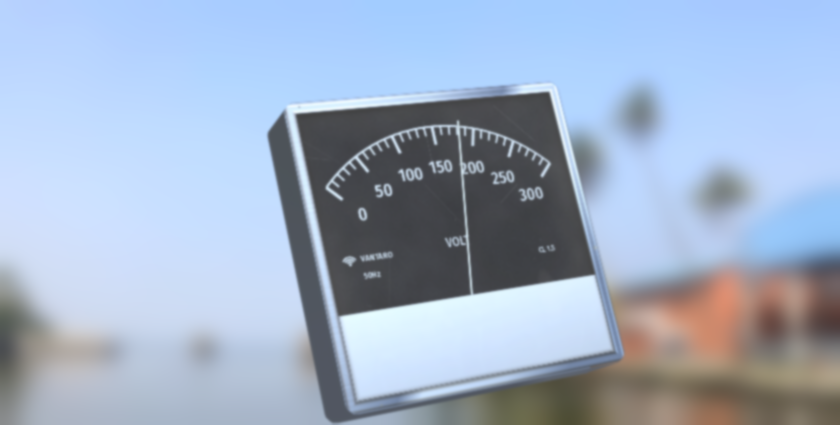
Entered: 180 V
